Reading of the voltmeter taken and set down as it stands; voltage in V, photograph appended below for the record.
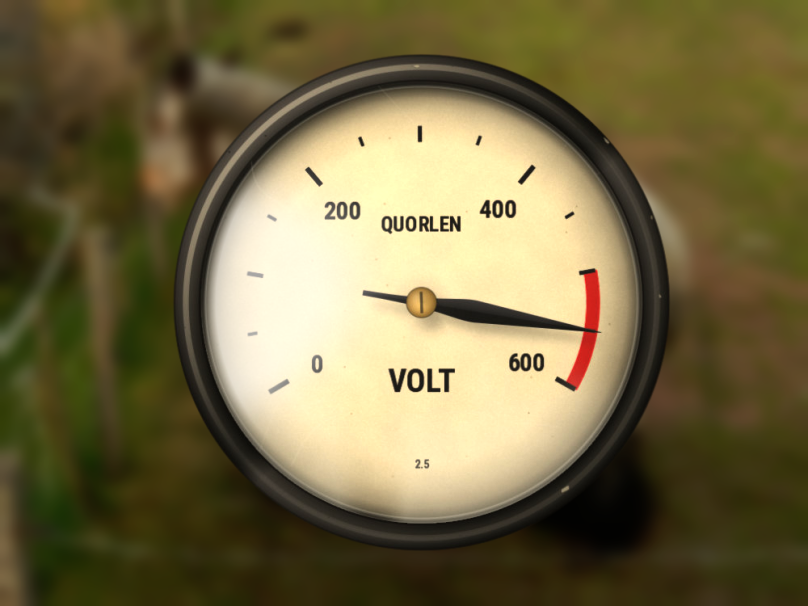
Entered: 550 V
